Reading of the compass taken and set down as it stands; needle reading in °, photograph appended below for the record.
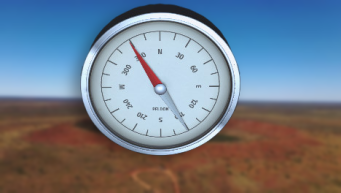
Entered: 330 °
